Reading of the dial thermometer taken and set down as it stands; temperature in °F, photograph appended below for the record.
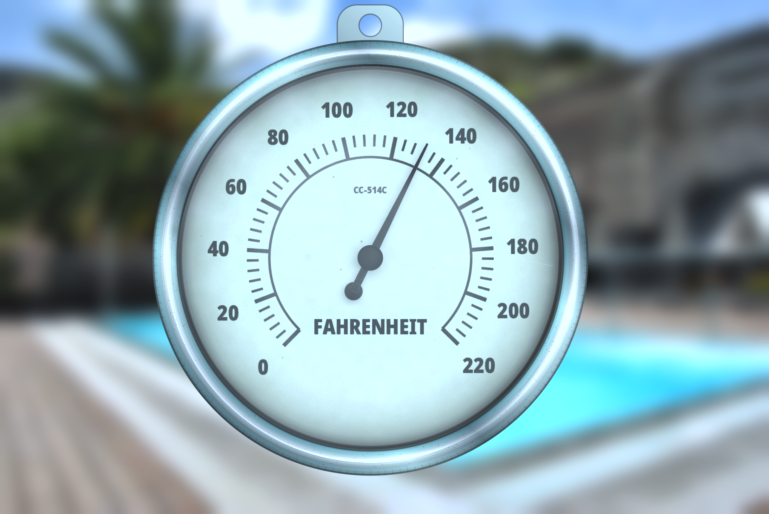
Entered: 132 °F
